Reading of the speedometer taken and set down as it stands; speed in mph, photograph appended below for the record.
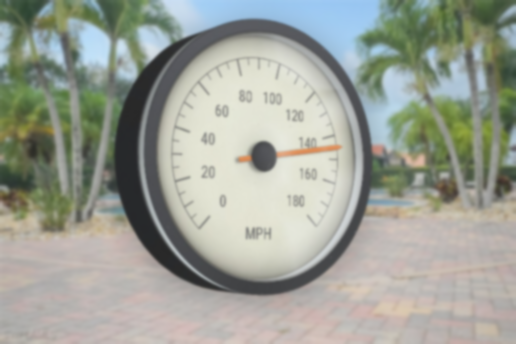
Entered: 145 mph
